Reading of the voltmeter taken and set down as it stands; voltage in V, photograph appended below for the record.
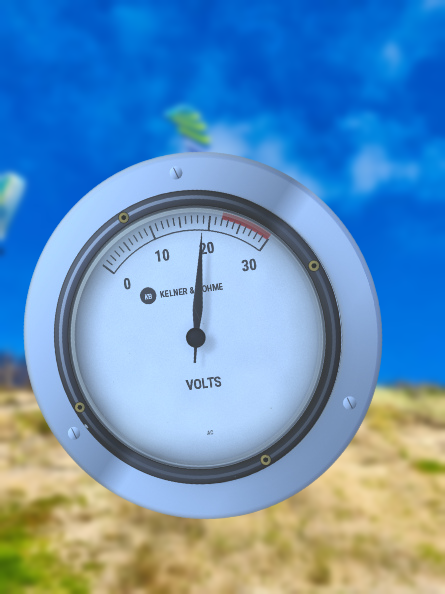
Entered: 19 V
